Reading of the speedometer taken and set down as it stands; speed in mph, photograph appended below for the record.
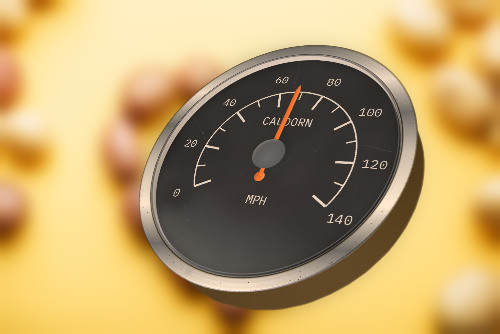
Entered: 70 mph
